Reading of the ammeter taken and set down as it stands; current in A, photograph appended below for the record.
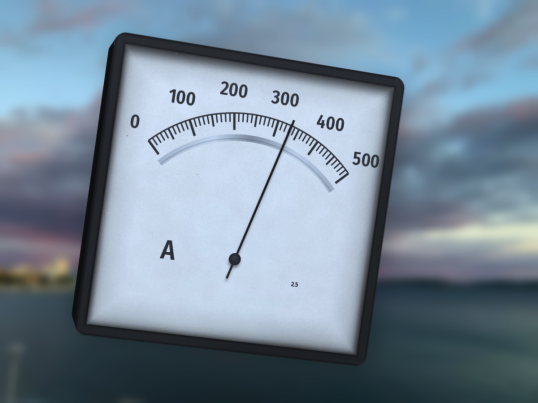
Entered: 330 A
